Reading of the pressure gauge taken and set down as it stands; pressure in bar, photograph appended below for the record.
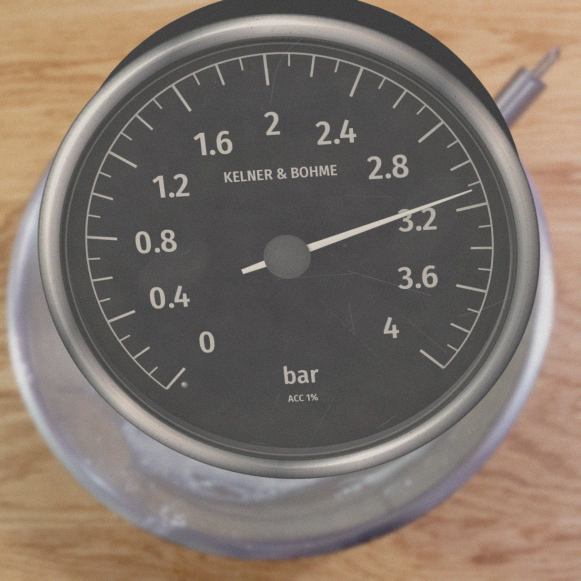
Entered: 3.1 bar
